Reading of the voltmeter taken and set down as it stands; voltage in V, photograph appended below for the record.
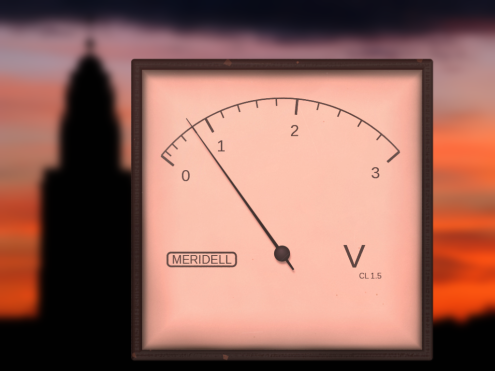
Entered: 0.8 V
